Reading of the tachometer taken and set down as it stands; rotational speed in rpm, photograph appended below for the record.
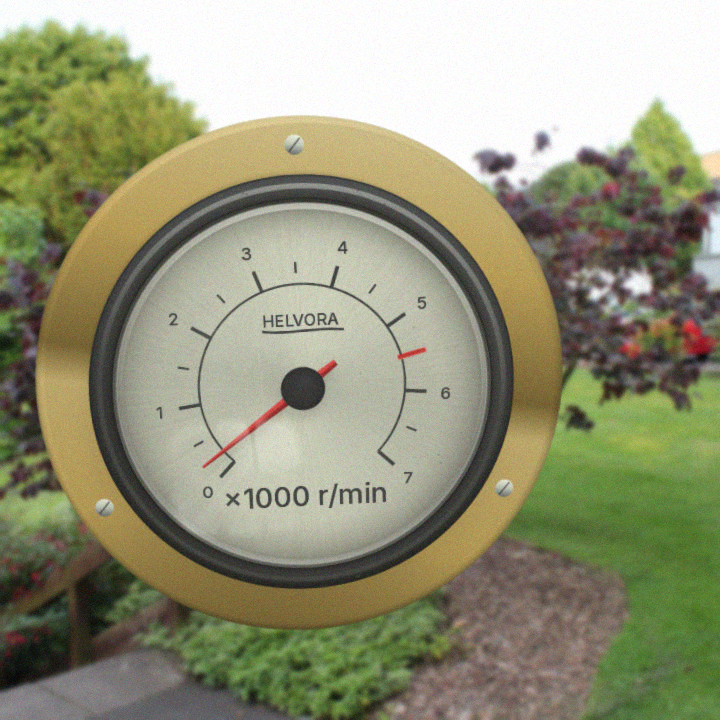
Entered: 250 rpm
